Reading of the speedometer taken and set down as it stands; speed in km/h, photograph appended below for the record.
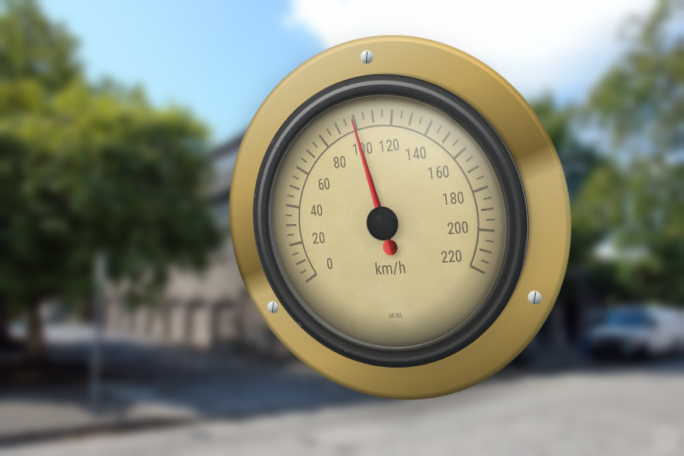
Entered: 100 km/h
